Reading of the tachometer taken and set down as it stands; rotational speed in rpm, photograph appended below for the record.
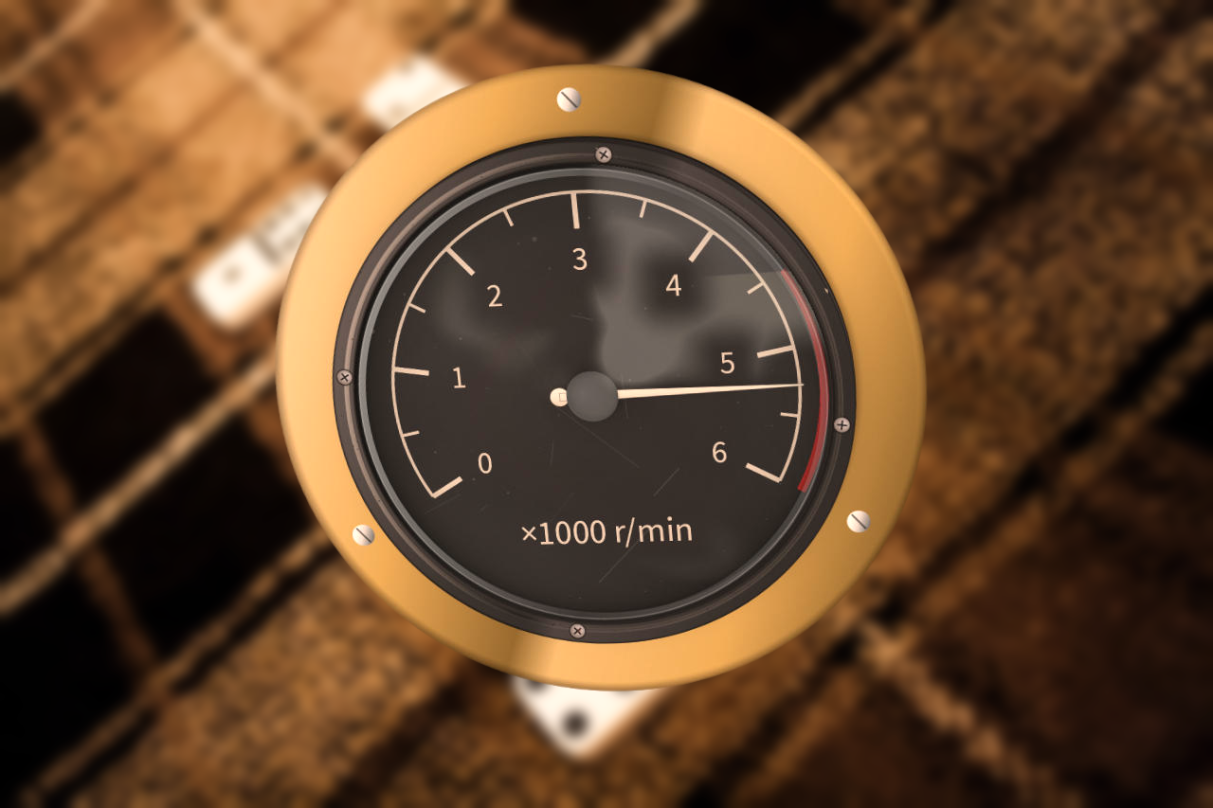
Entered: 5250 rpm
